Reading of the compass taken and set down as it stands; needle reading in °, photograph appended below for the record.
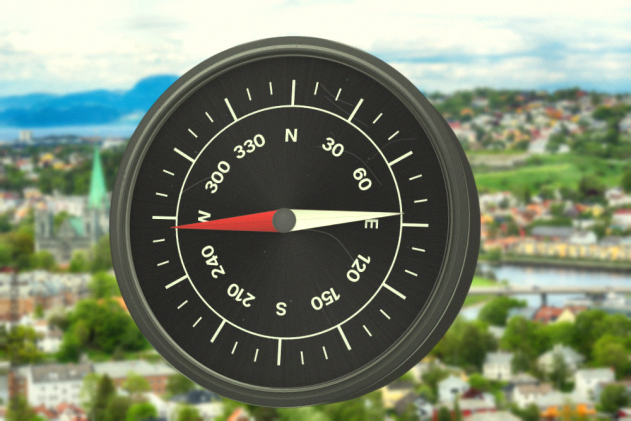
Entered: 265 °
